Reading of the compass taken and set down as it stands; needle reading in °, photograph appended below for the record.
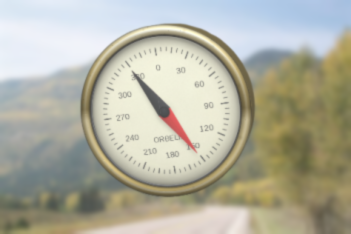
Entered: 150 °
